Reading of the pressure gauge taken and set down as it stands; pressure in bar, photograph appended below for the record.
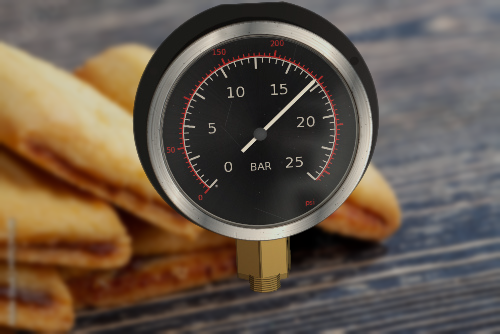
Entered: 17 bar
